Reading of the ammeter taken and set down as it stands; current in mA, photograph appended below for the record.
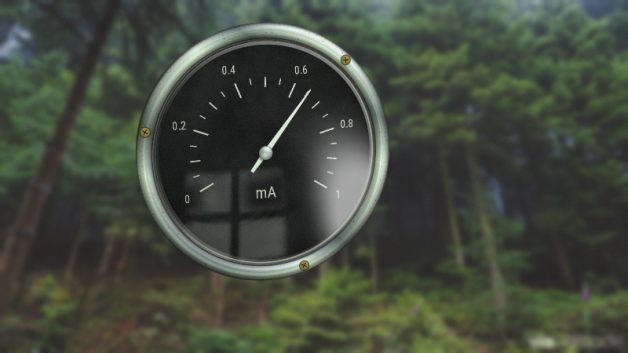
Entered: 0.65 mA
